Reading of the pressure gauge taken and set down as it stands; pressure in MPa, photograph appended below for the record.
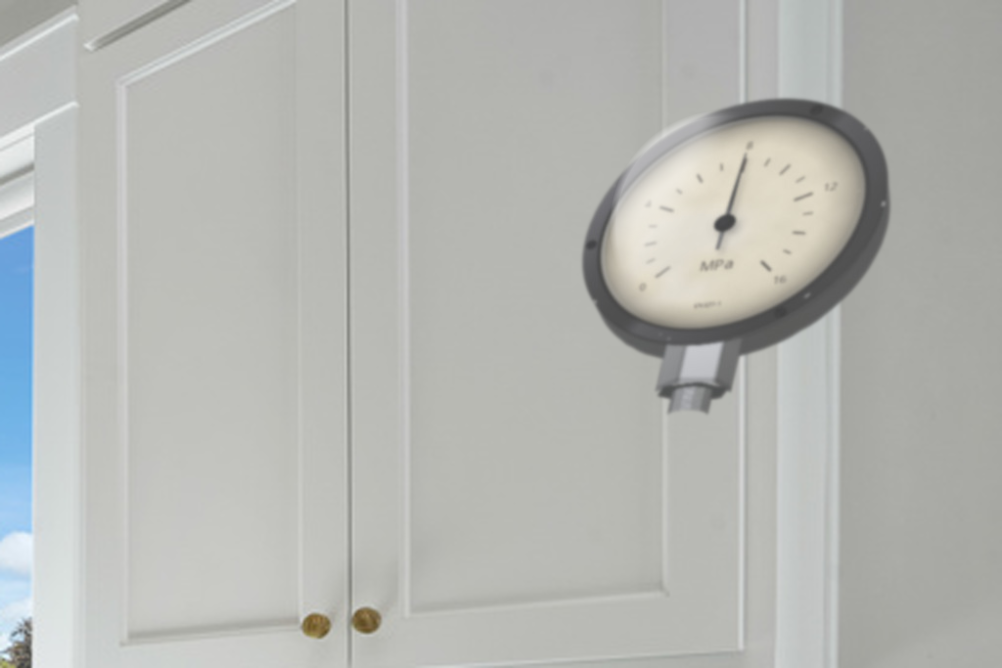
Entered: 8 MPa
